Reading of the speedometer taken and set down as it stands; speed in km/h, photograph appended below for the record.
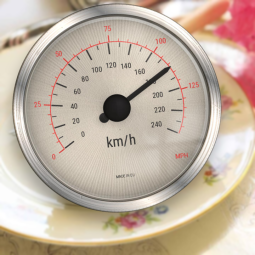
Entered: 180 km/h
